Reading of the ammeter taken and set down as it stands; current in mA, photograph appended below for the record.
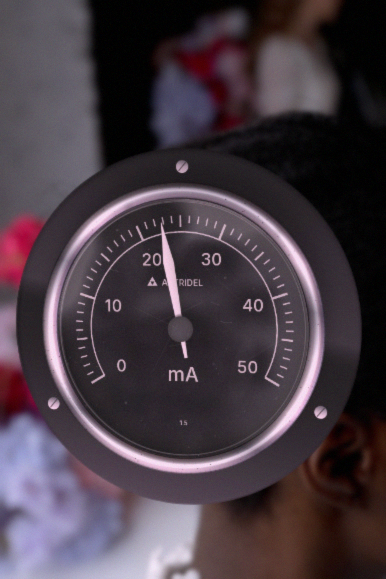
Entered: 23 mA
